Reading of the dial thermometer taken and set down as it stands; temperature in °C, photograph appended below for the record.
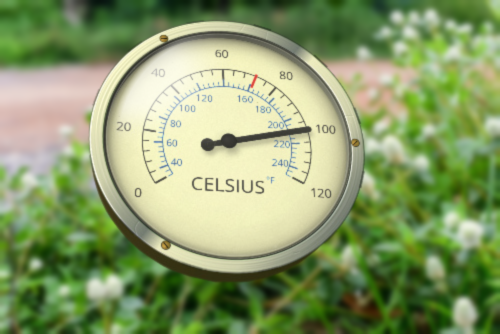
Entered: 100 °C
